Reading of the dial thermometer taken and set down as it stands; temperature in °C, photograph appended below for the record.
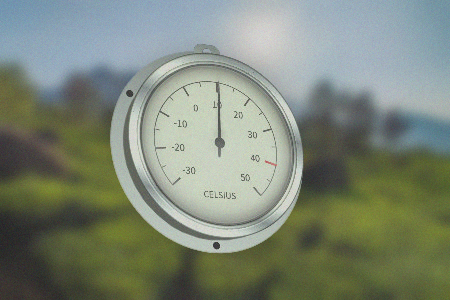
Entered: 10 °C
